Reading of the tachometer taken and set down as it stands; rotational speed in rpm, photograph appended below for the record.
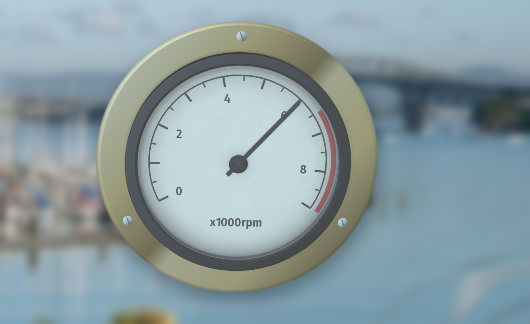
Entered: 6000 rpm
